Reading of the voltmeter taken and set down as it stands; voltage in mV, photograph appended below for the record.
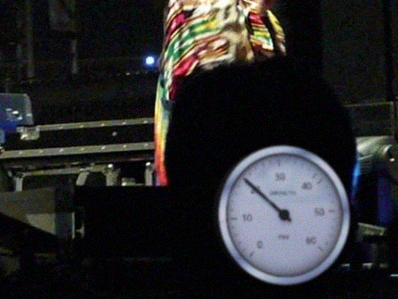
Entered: 20 mV
